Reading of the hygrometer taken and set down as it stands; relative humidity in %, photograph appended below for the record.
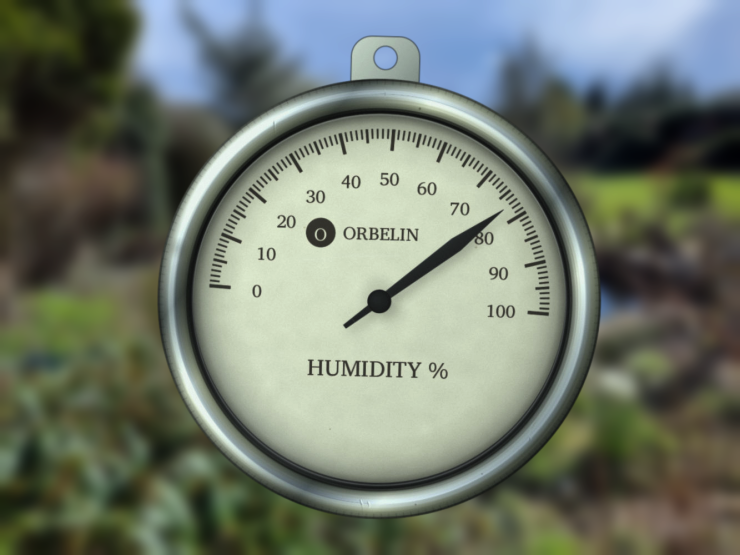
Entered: 77 %
